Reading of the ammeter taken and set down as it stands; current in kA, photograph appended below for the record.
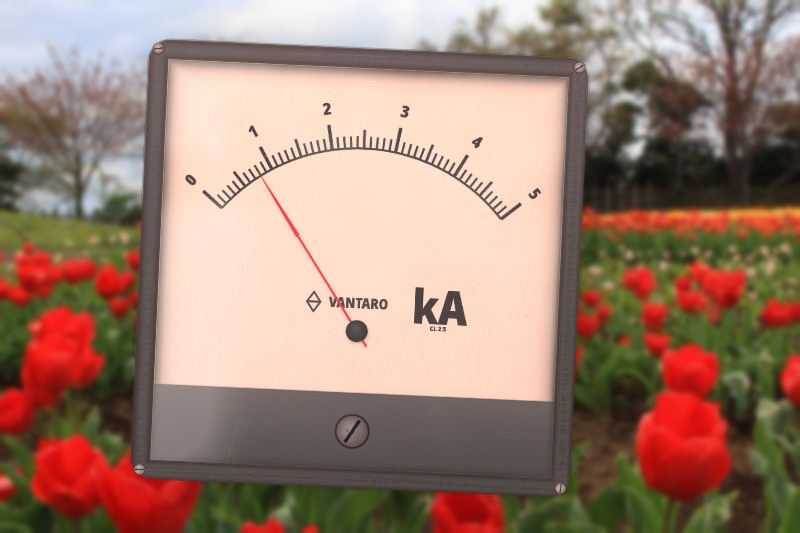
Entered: 0.8 kA
